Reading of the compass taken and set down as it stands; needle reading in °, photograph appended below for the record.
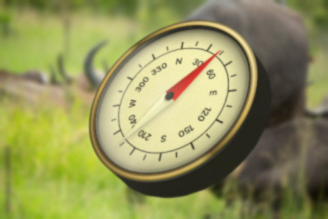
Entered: 45 °
